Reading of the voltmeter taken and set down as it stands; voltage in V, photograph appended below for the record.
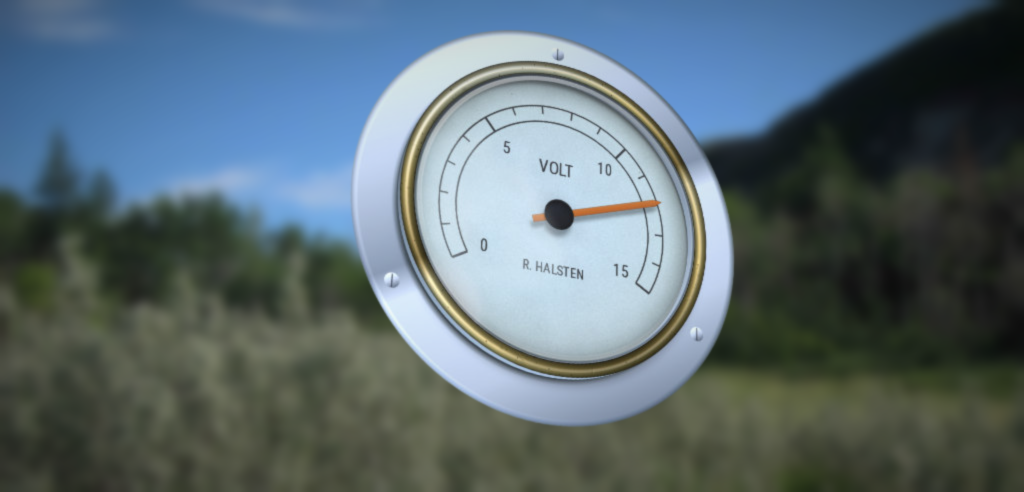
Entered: 12 V
